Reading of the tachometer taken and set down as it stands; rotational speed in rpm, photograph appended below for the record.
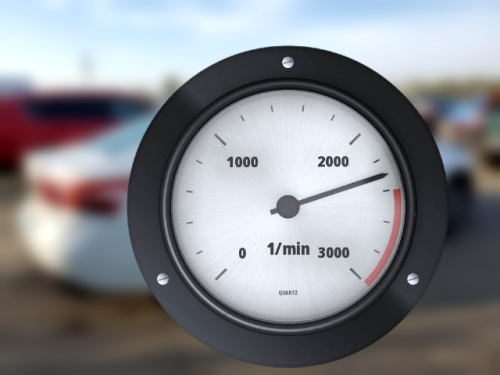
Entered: 2300 rpm
